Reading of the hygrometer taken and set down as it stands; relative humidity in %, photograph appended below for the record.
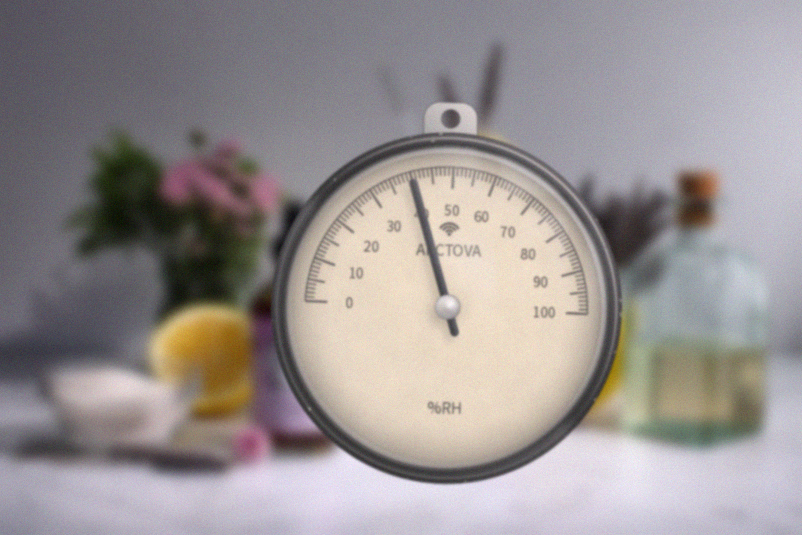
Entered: 40 %
